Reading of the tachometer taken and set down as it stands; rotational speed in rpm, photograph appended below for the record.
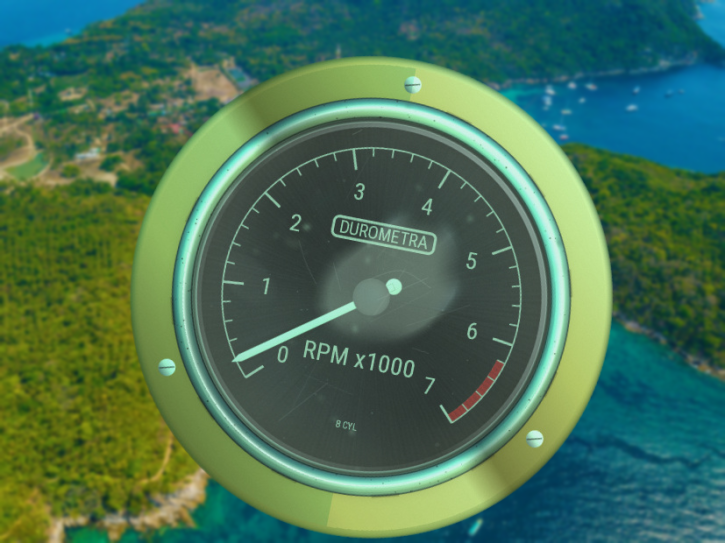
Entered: 200 rpm
